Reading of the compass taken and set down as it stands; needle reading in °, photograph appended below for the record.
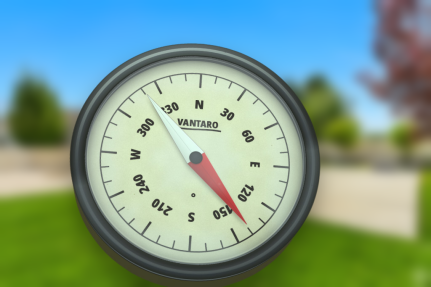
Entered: 140 °
